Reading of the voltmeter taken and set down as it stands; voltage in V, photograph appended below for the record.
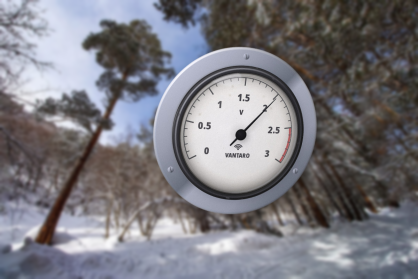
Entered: 2 V
